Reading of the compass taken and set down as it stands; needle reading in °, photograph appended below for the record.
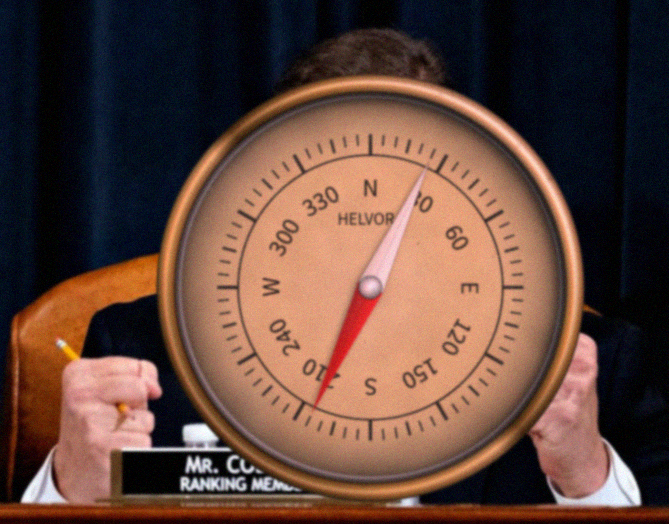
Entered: 205 °
